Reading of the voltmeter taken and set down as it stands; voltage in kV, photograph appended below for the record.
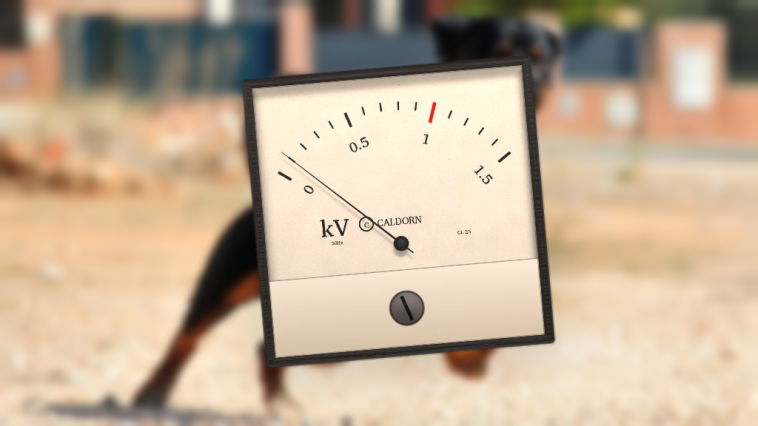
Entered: 0.1 kV
